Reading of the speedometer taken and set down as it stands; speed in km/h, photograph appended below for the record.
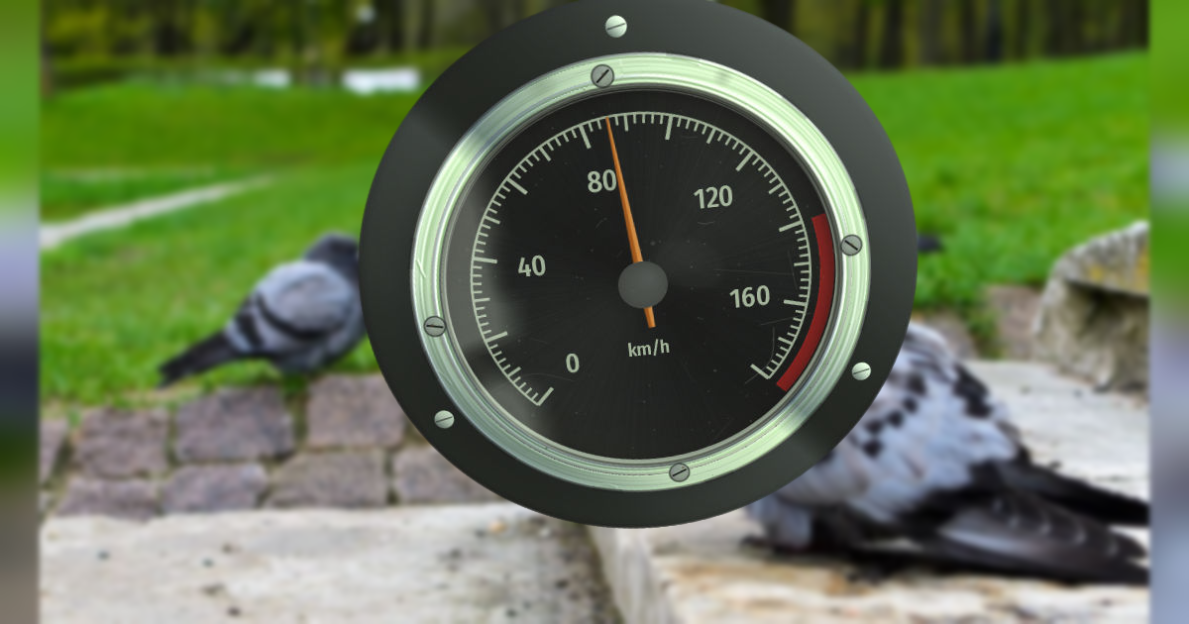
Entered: 86 km/h
